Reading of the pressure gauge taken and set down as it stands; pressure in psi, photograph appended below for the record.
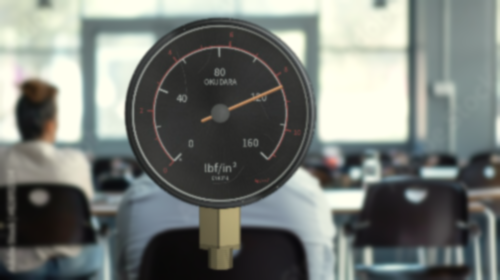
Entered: 120 psi
